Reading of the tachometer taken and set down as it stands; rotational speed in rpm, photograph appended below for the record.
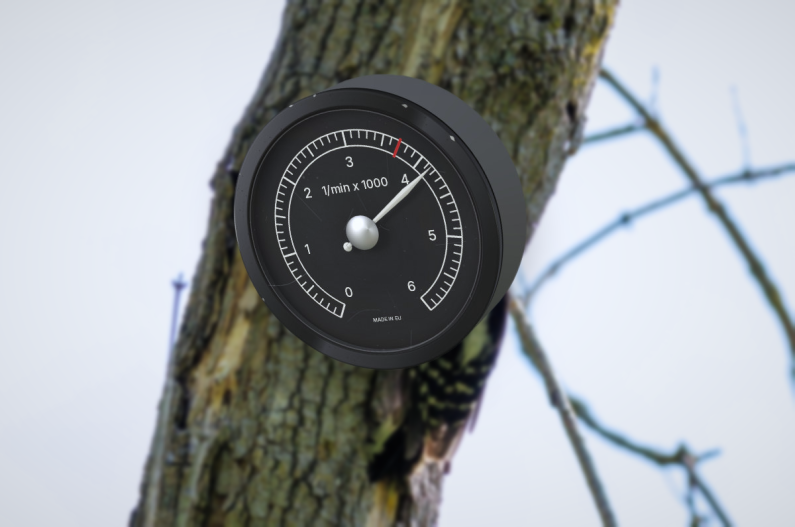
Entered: 4150 rpm
